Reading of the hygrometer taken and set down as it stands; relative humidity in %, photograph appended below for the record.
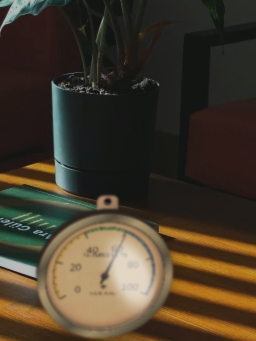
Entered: 60 %
